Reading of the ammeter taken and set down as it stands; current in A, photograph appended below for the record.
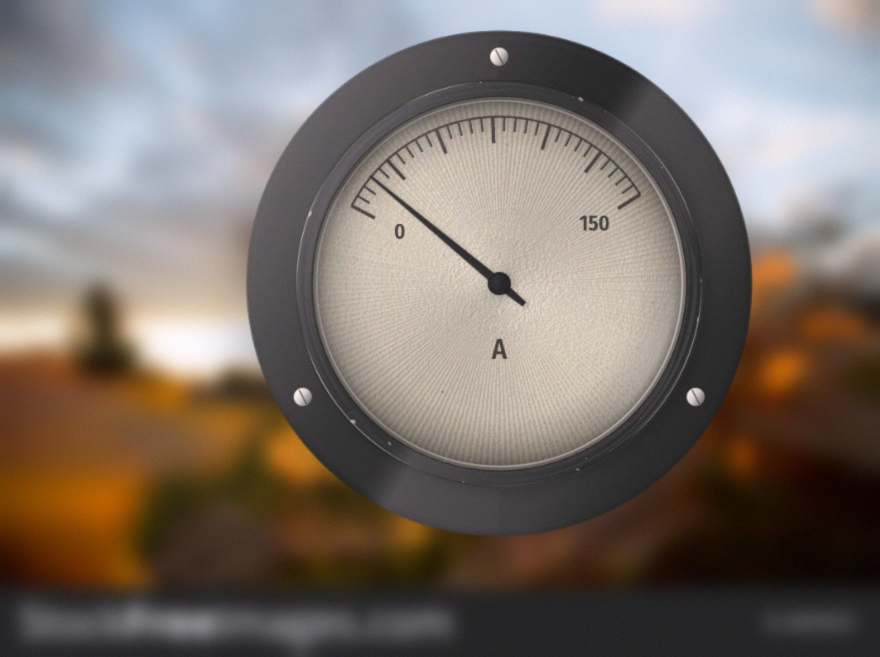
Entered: 15 A
